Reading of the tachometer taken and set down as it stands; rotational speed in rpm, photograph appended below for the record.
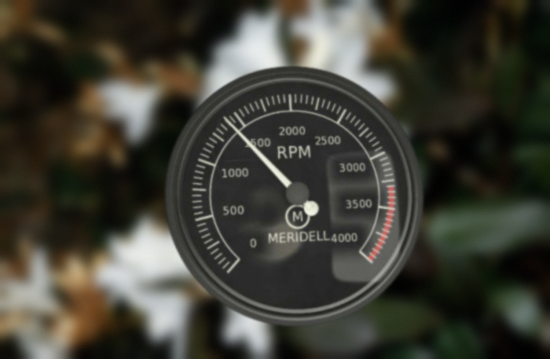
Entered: 1400 rpm
